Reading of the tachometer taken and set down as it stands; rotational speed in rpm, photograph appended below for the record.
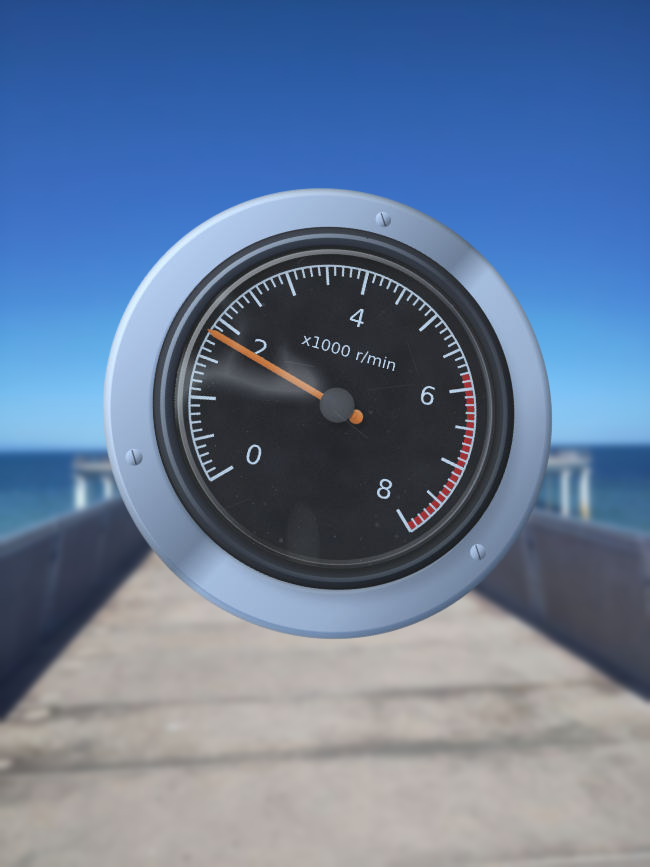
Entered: 1800 rpm
